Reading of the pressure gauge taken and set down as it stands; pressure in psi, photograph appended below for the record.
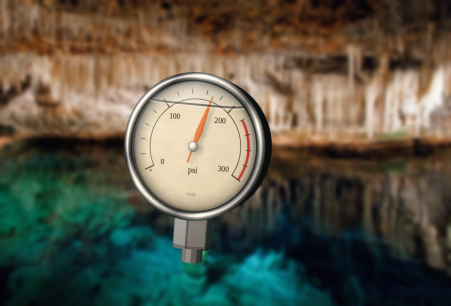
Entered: 170 psi
